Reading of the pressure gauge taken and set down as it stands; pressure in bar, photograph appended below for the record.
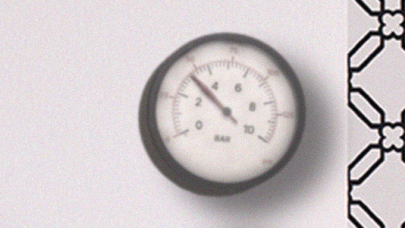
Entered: 3 bar
